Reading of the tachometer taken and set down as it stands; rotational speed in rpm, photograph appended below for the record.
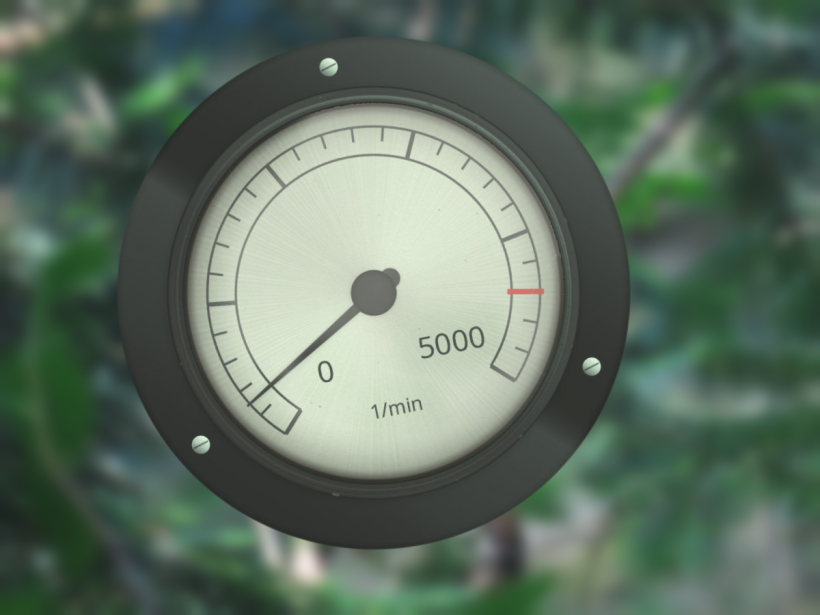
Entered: 300 rpm
